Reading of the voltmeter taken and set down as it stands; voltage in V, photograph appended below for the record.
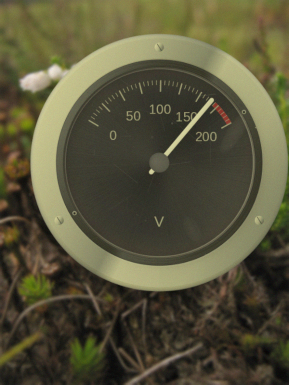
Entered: 165 V
